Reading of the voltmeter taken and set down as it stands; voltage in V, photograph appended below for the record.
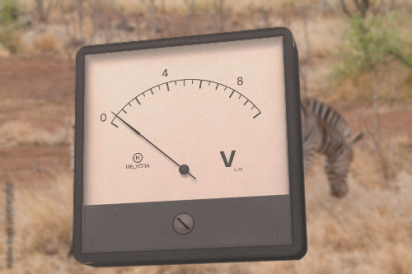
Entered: 0.5 V
